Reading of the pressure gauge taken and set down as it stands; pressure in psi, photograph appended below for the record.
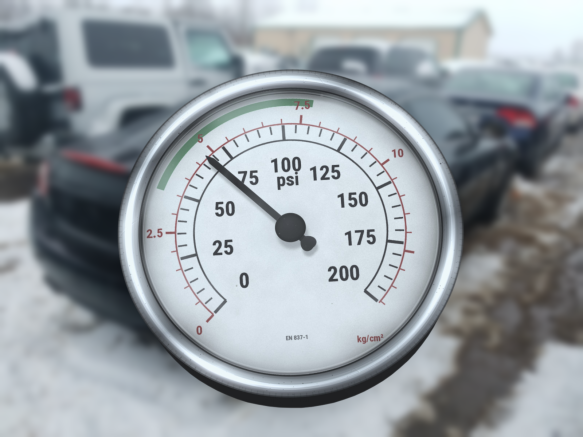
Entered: 67.5 psi
